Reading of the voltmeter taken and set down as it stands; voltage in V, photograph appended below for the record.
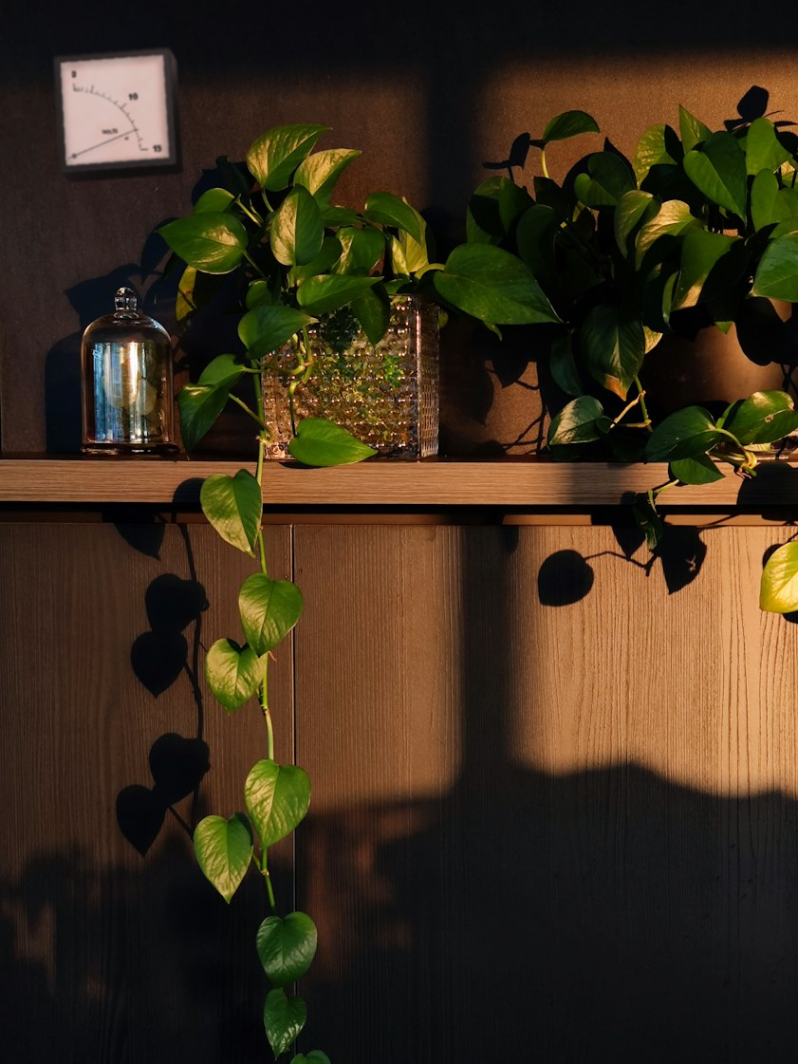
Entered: 13 V
